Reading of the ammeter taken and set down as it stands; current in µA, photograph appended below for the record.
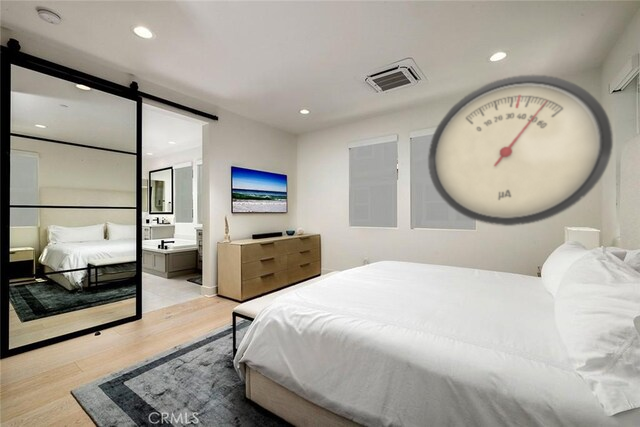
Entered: 50 µA
